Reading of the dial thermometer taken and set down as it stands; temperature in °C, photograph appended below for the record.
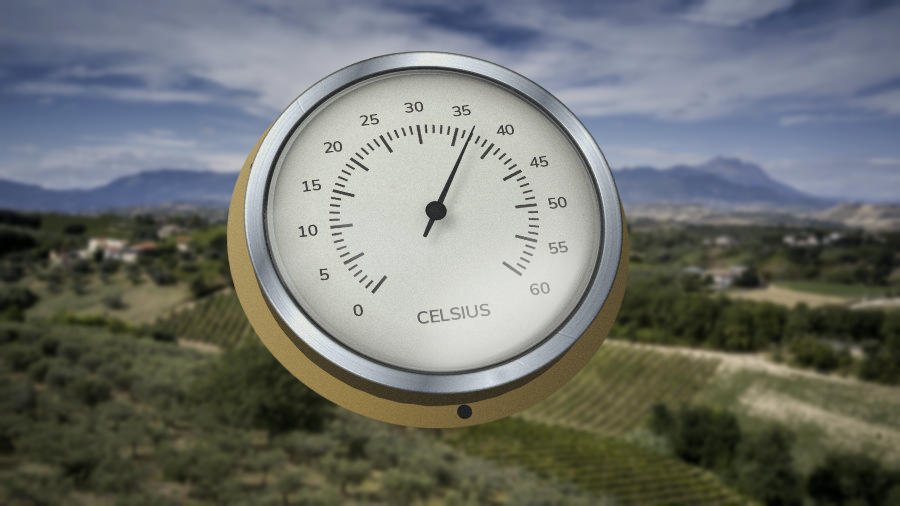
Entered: 37 °C
